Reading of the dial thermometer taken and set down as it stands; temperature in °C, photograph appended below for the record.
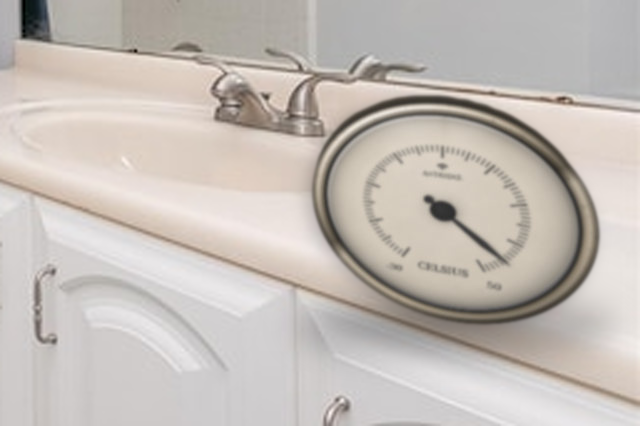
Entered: 45 °C
